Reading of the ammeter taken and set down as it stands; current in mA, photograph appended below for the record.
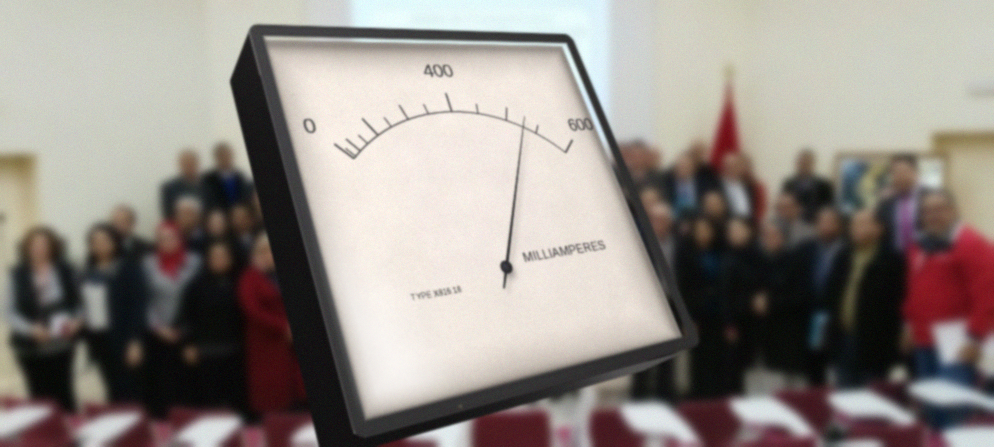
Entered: 525 mA
